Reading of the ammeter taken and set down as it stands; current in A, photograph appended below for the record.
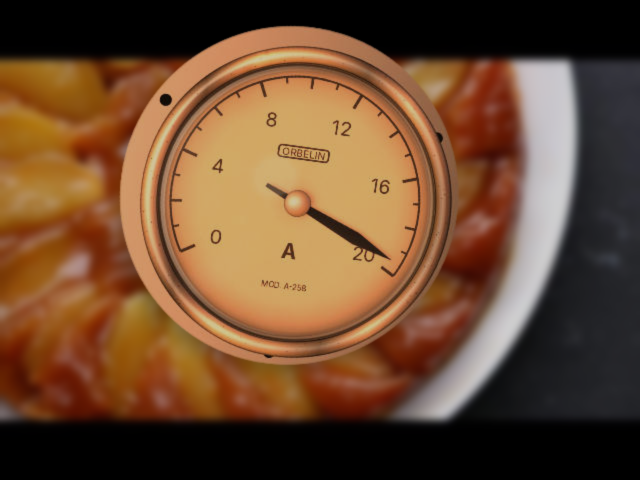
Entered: 19.5 A
